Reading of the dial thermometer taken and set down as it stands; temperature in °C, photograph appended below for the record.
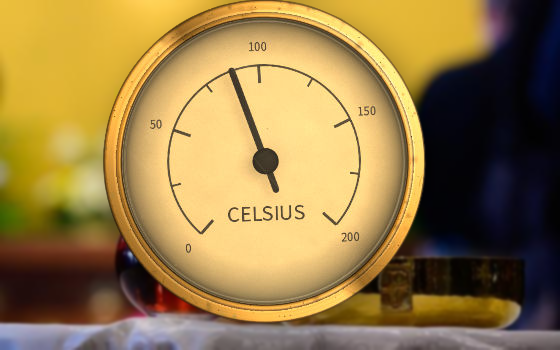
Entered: 87.5 °C
